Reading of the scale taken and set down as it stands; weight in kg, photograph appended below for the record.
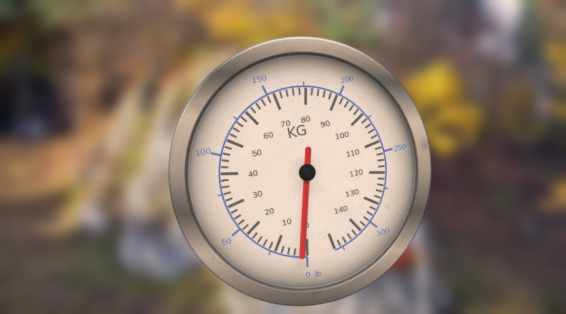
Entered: 2 kg
